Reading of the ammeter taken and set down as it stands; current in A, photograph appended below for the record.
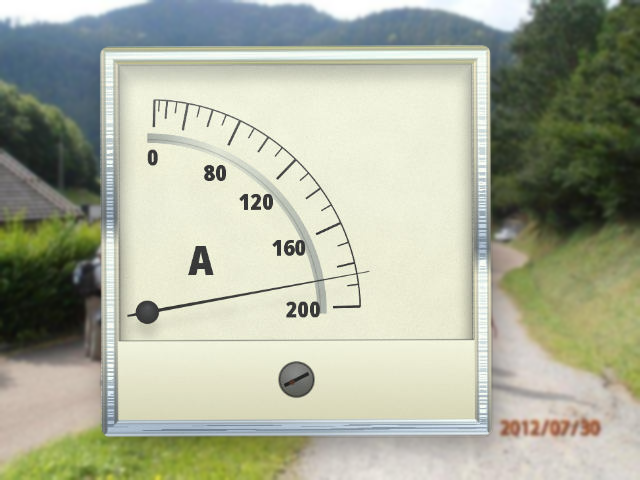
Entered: 185 A
